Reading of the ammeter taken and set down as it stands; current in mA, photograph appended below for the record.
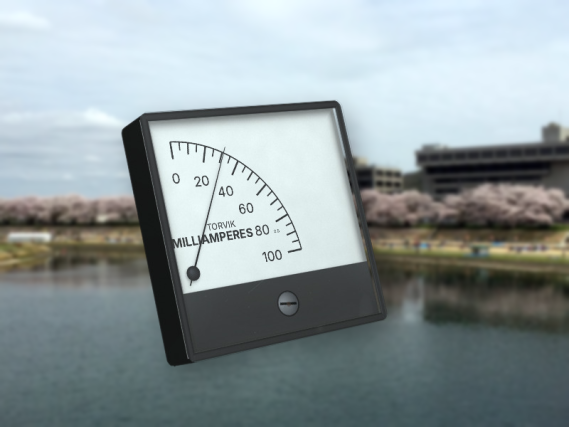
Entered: 30 mA
